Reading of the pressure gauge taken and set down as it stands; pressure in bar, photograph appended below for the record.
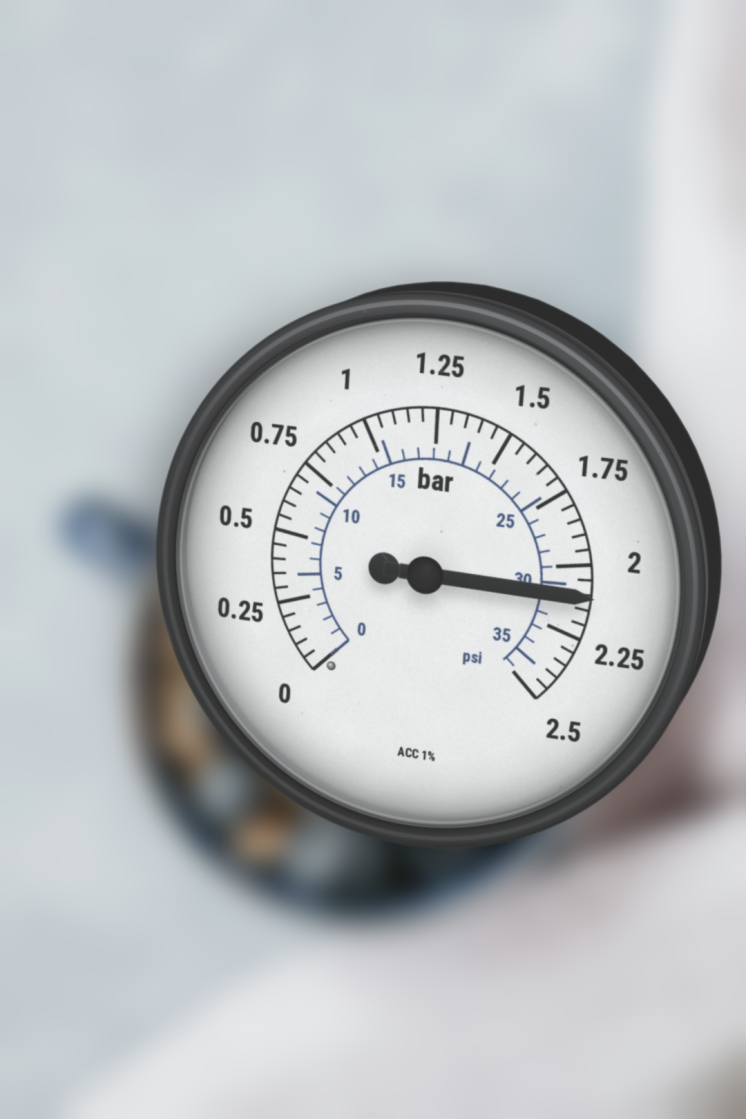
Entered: 2.1 bar
